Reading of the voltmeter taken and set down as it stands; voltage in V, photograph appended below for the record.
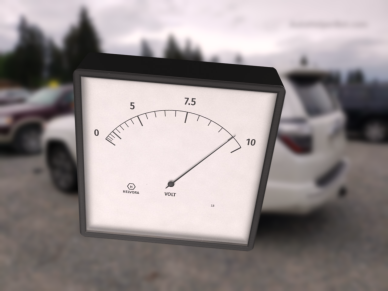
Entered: 9.5 V
